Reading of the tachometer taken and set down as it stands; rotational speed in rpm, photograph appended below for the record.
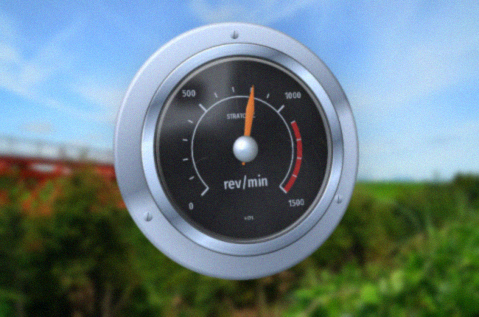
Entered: 800 rpm
